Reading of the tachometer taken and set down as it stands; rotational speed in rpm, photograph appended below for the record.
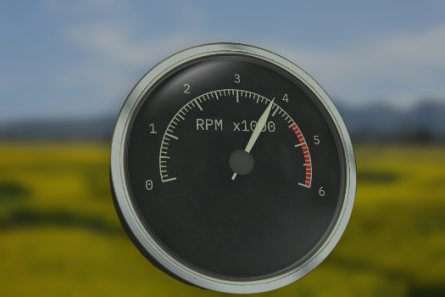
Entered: 3800 rpm
